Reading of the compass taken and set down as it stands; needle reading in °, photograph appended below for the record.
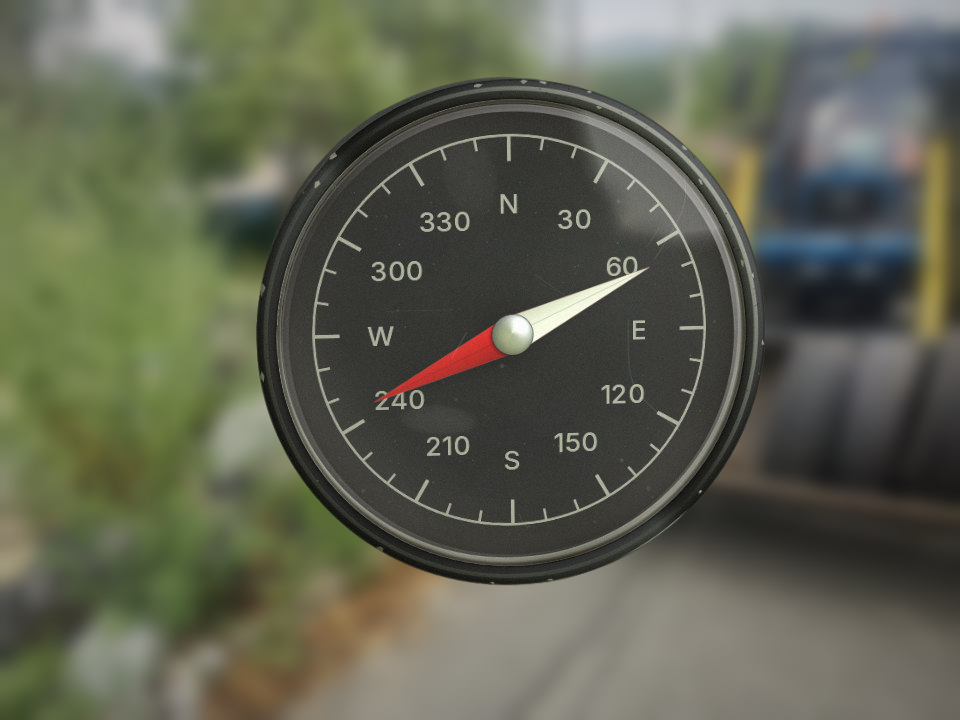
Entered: 245 °
